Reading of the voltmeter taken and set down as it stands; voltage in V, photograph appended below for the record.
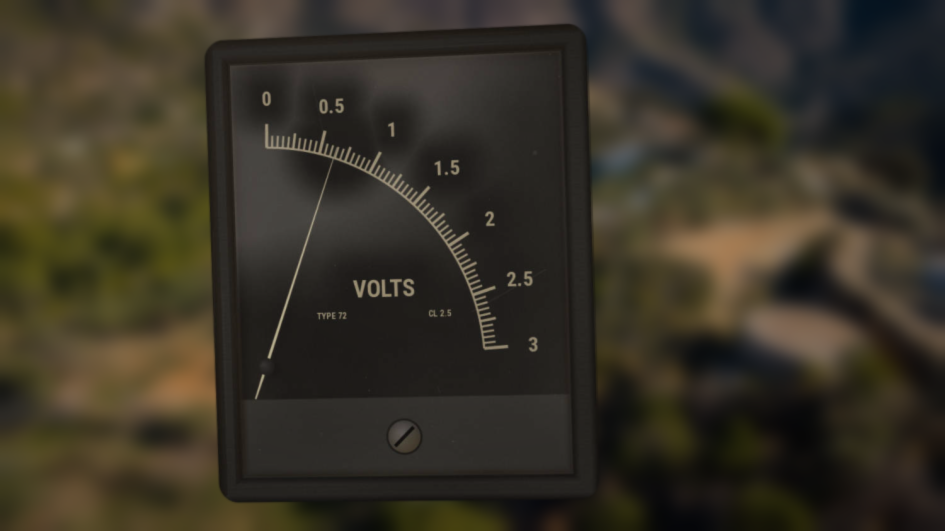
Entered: 0.65 V
